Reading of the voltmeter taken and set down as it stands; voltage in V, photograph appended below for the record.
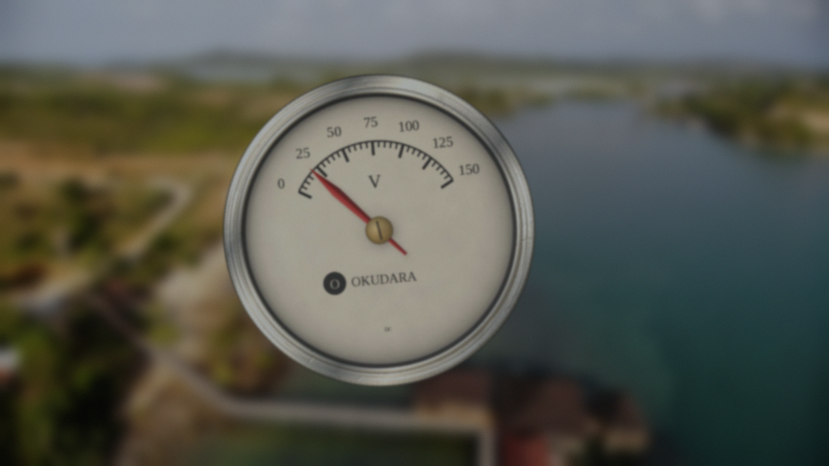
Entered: 20 V
